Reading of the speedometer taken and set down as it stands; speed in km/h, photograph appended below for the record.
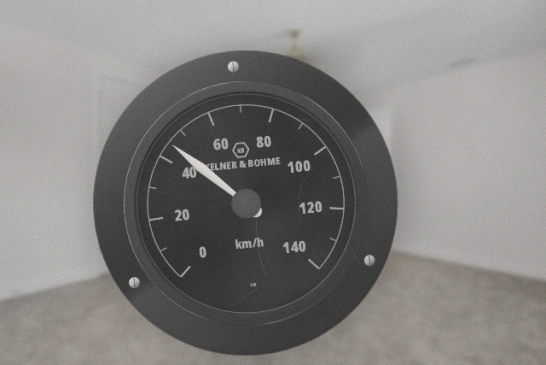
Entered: 45 km/h
